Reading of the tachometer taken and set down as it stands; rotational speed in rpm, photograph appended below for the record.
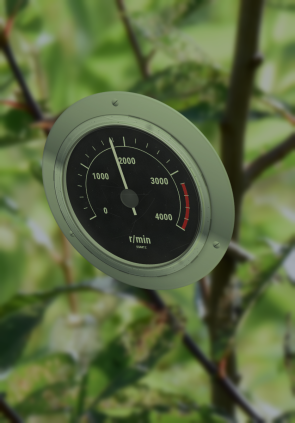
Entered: 1800 rpm
